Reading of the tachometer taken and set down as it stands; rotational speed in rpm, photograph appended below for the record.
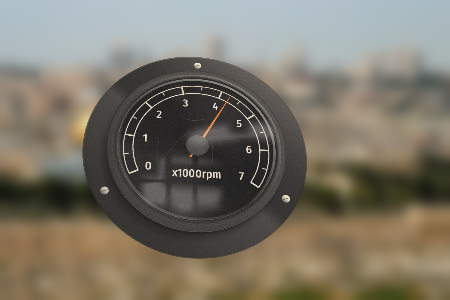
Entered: 4250 rpm
